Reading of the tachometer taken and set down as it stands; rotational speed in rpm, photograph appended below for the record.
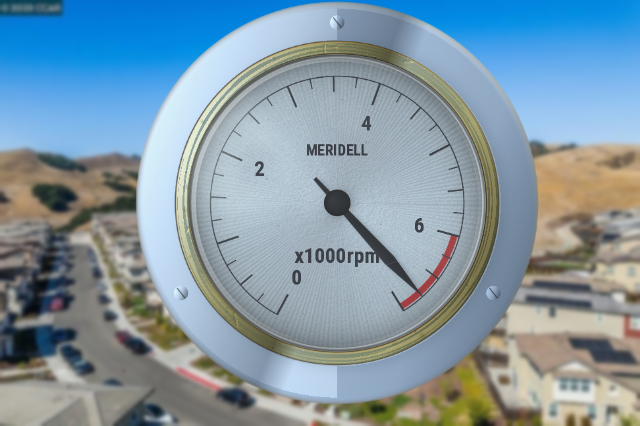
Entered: 6750 rpm
